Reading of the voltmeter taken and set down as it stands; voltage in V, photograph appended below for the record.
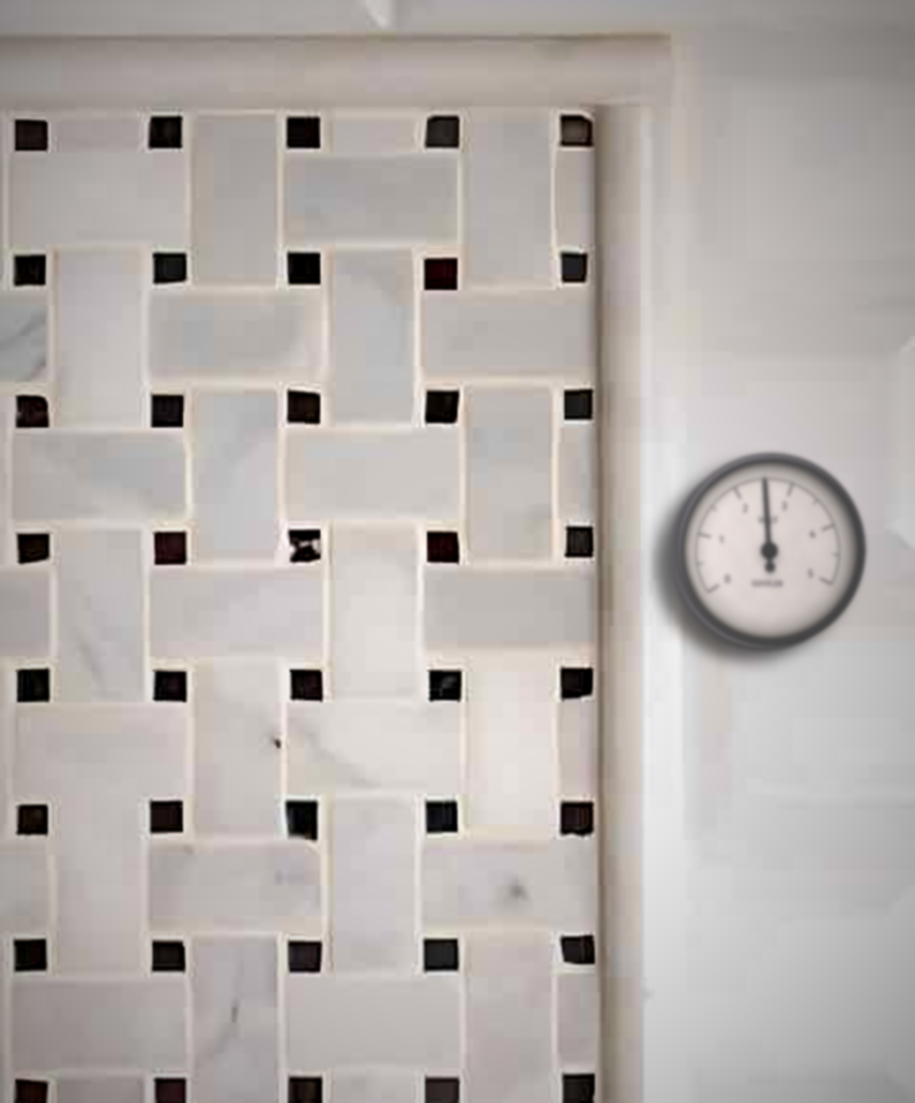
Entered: 2.5 V
